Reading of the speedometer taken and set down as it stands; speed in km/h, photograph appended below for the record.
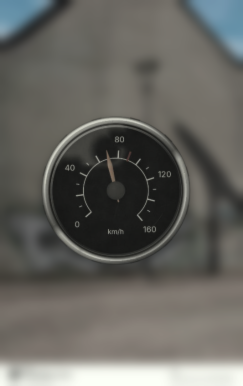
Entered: 70 km/h
